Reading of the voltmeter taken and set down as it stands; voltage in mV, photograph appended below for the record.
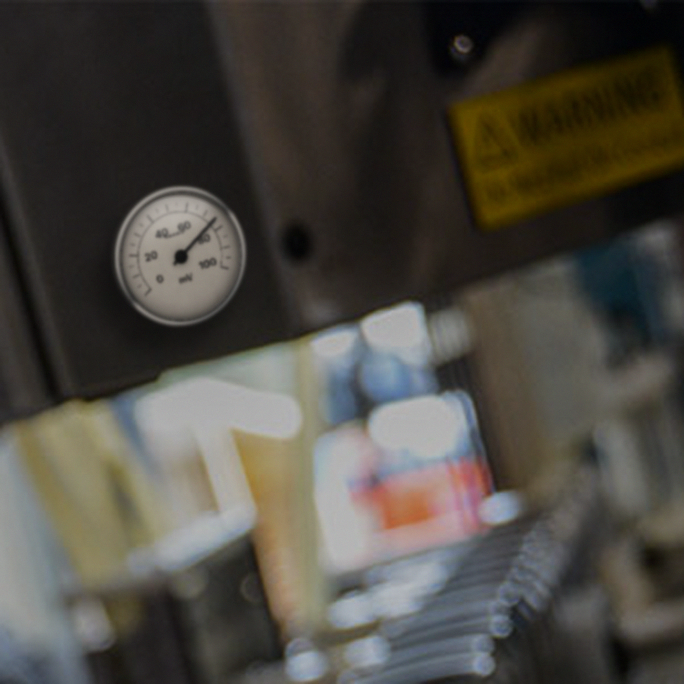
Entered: 75 mV
